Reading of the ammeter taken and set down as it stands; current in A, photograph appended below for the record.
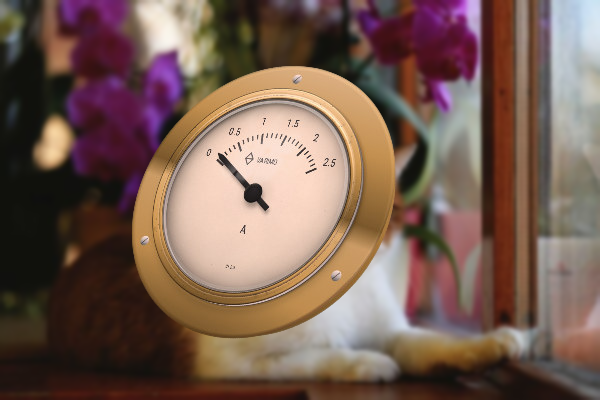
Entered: 0.1 A
